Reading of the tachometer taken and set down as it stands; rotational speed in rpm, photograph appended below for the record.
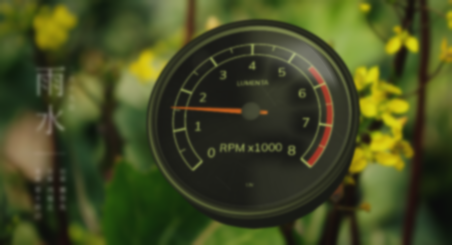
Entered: 1500 rpm
